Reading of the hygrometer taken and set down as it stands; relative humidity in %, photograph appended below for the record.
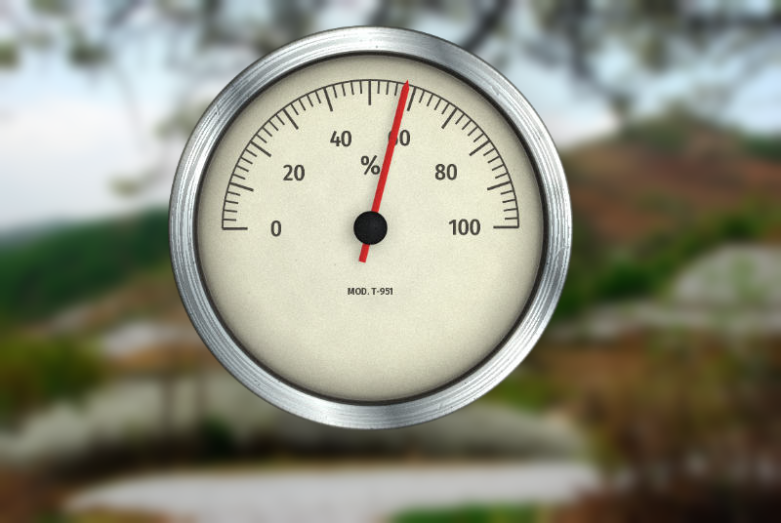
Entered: 58 %
